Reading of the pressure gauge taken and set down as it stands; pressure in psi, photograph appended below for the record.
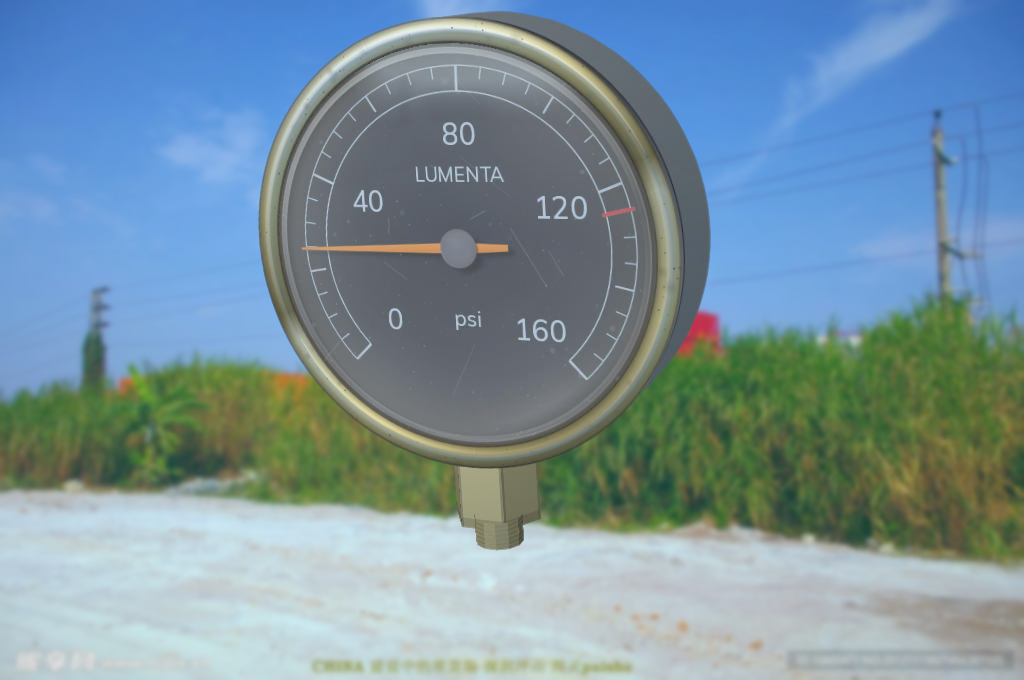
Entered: 25 psi
